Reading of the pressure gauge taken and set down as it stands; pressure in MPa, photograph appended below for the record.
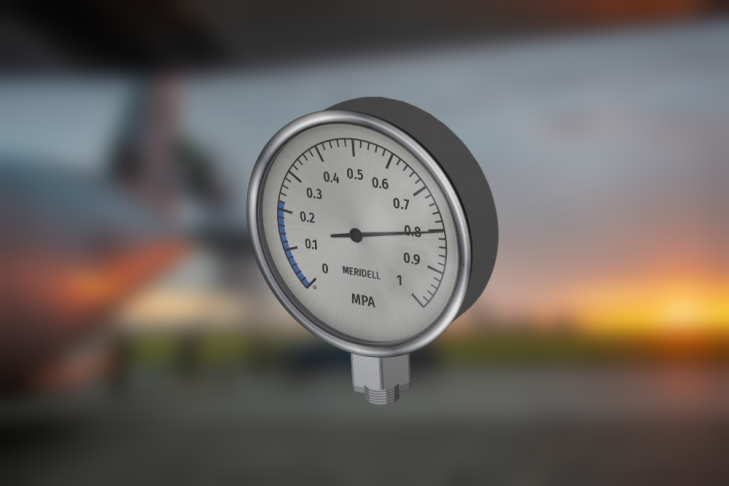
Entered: 0.8 MPa
